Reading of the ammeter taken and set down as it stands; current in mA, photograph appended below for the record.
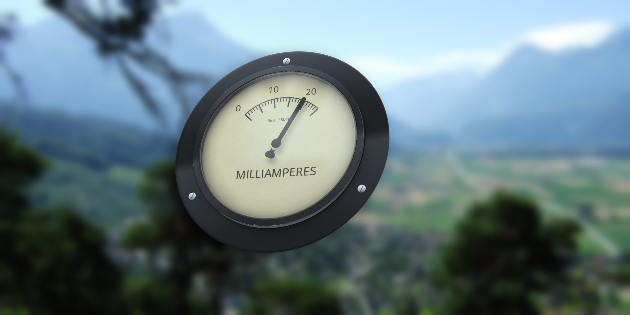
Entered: 20 mA
